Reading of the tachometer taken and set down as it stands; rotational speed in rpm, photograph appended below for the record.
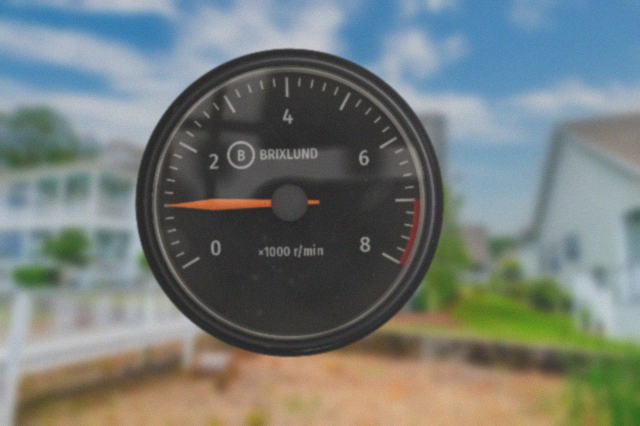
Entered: 1000 rpm
